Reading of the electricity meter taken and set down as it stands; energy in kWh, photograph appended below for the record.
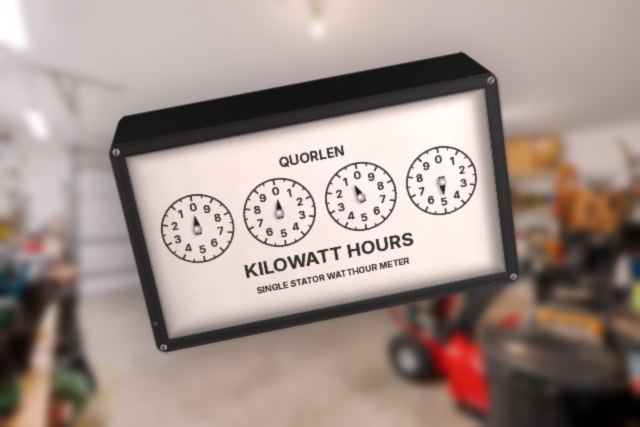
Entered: 5 kWh
